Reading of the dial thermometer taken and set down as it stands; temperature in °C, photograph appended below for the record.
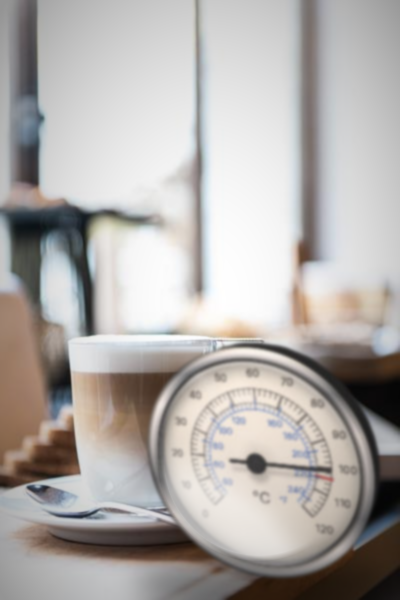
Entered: 100 °C
